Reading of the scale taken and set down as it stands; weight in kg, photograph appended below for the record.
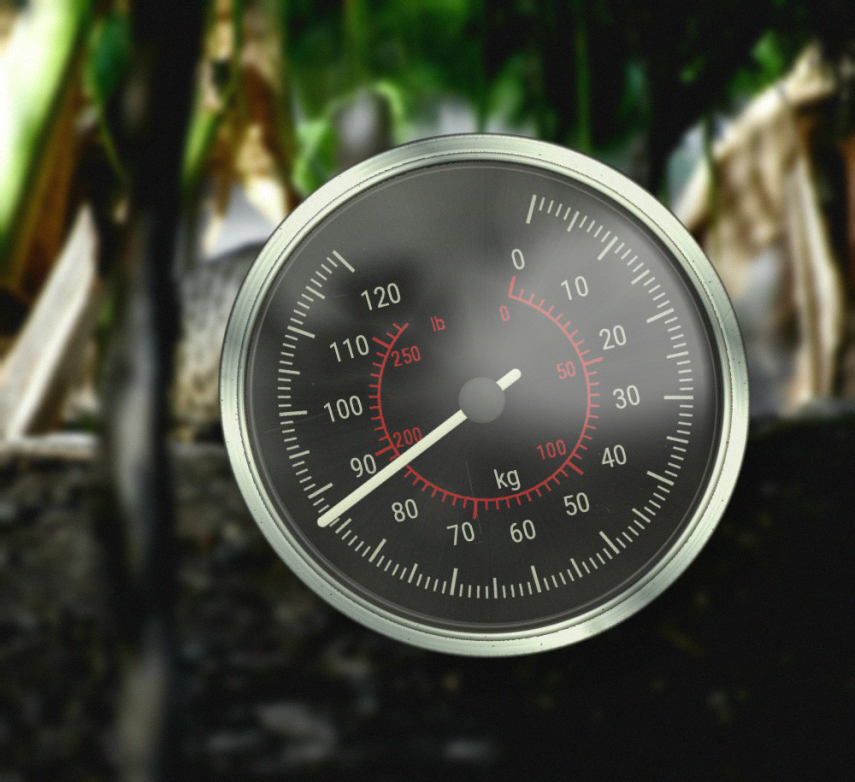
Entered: 87 kg
